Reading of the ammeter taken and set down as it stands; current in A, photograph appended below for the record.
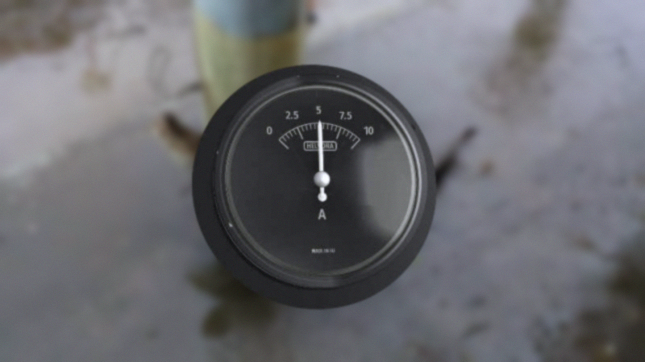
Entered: 5 A
